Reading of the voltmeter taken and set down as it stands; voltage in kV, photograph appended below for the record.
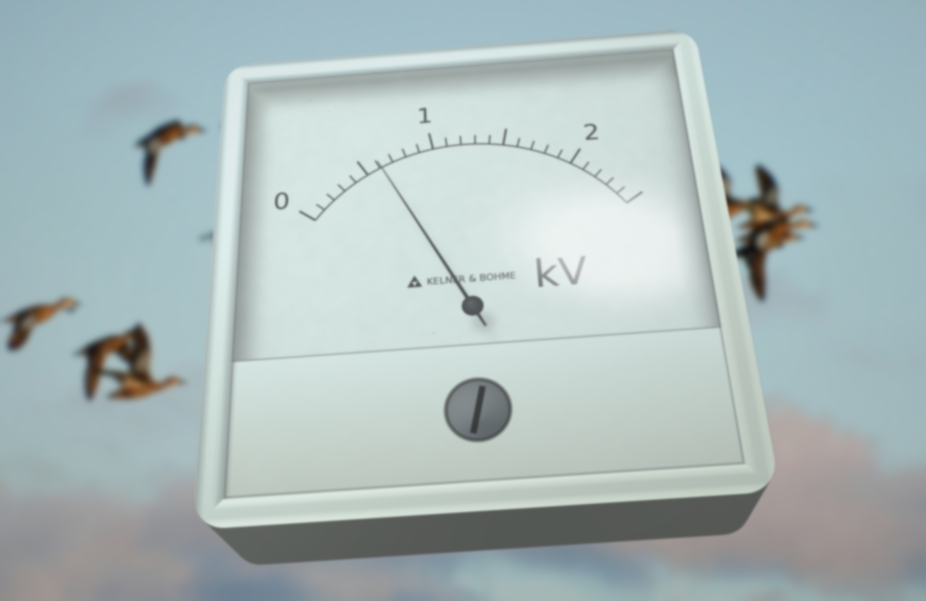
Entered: 0.6 kV
